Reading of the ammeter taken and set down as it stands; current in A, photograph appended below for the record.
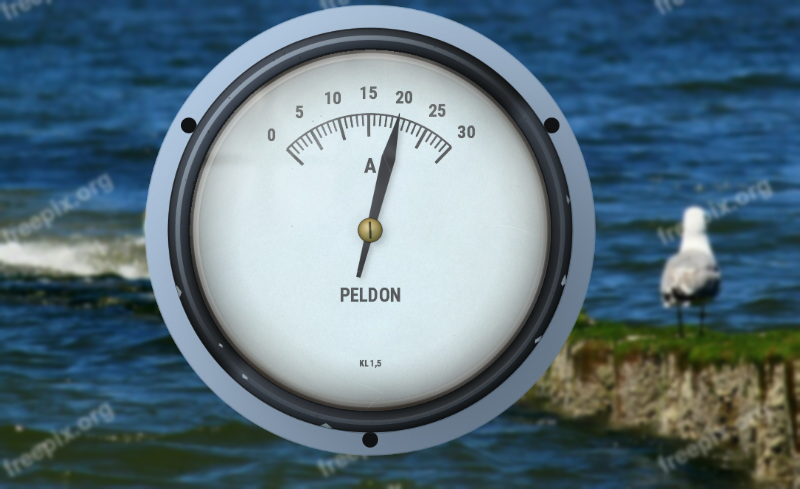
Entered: 20 A
